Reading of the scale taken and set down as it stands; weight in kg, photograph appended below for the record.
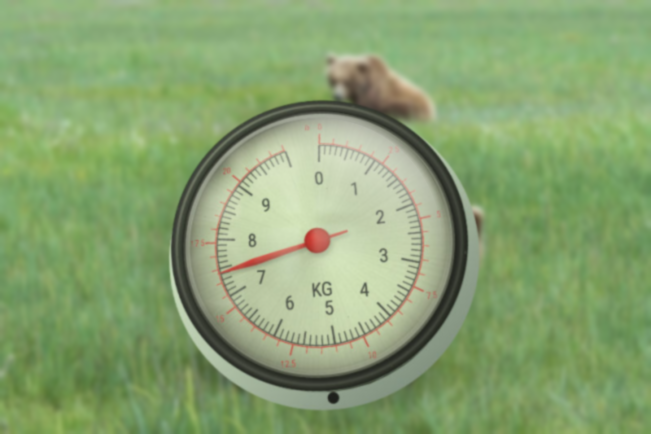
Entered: 7.4 kg
